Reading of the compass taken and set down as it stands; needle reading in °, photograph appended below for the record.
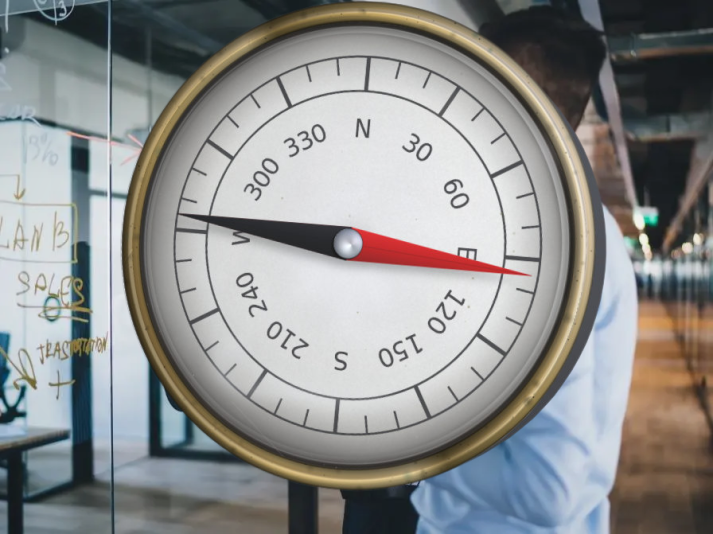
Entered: 95 °
